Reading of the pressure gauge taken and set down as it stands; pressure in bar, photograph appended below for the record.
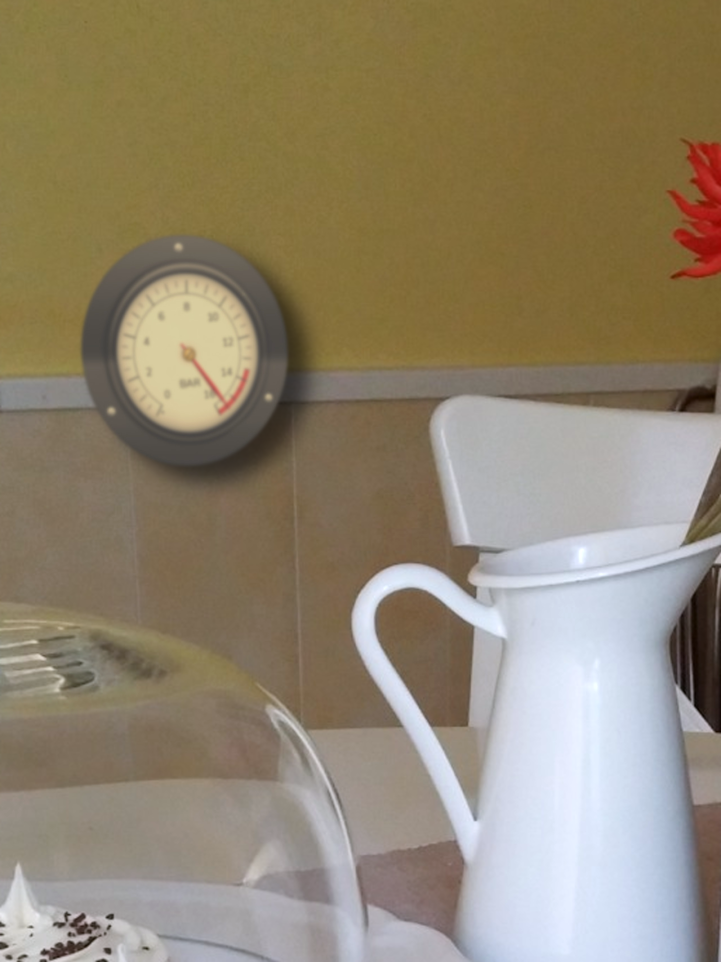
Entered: 15.5 bar
